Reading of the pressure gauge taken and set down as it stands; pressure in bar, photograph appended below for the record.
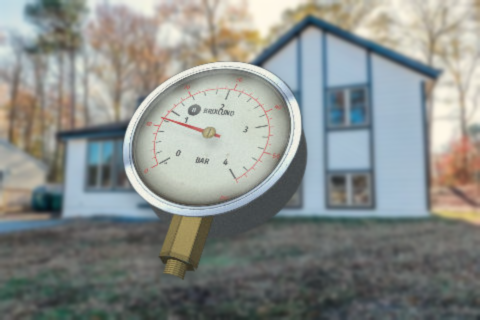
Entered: 0.8 bar
